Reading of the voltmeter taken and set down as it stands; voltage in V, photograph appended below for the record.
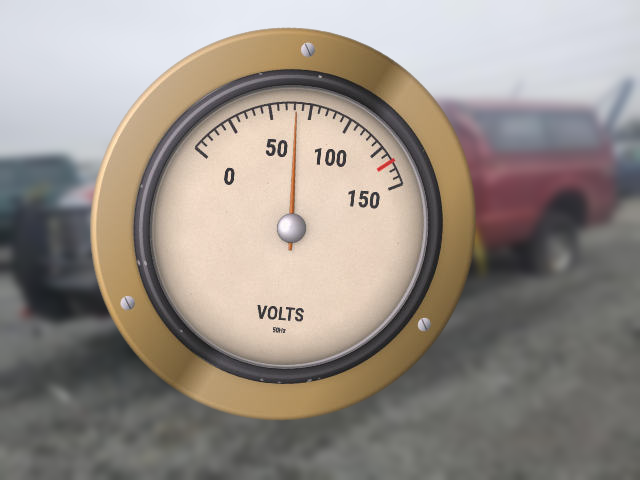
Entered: 65 V
